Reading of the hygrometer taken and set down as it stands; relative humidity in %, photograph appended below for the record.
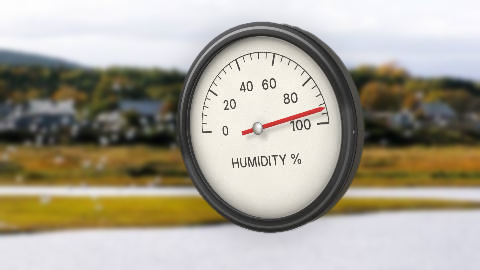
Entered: 94 %
